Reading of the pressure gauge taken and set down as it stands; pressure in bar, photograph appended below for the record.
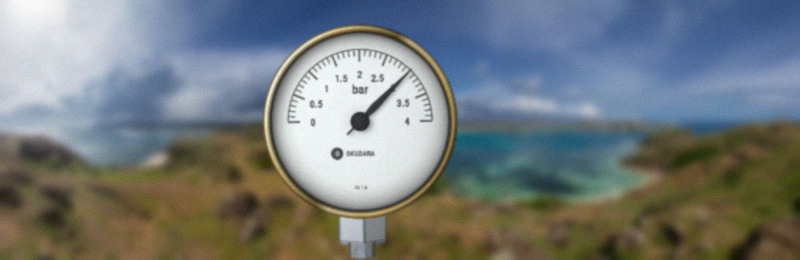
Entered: 3 bar
